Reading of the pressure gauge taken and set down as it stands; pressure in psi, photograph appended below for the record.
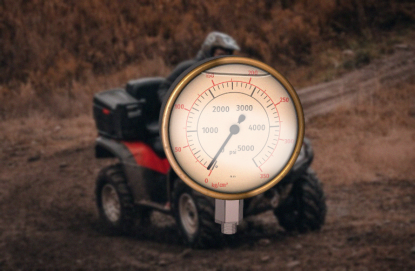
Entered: 100 psi
